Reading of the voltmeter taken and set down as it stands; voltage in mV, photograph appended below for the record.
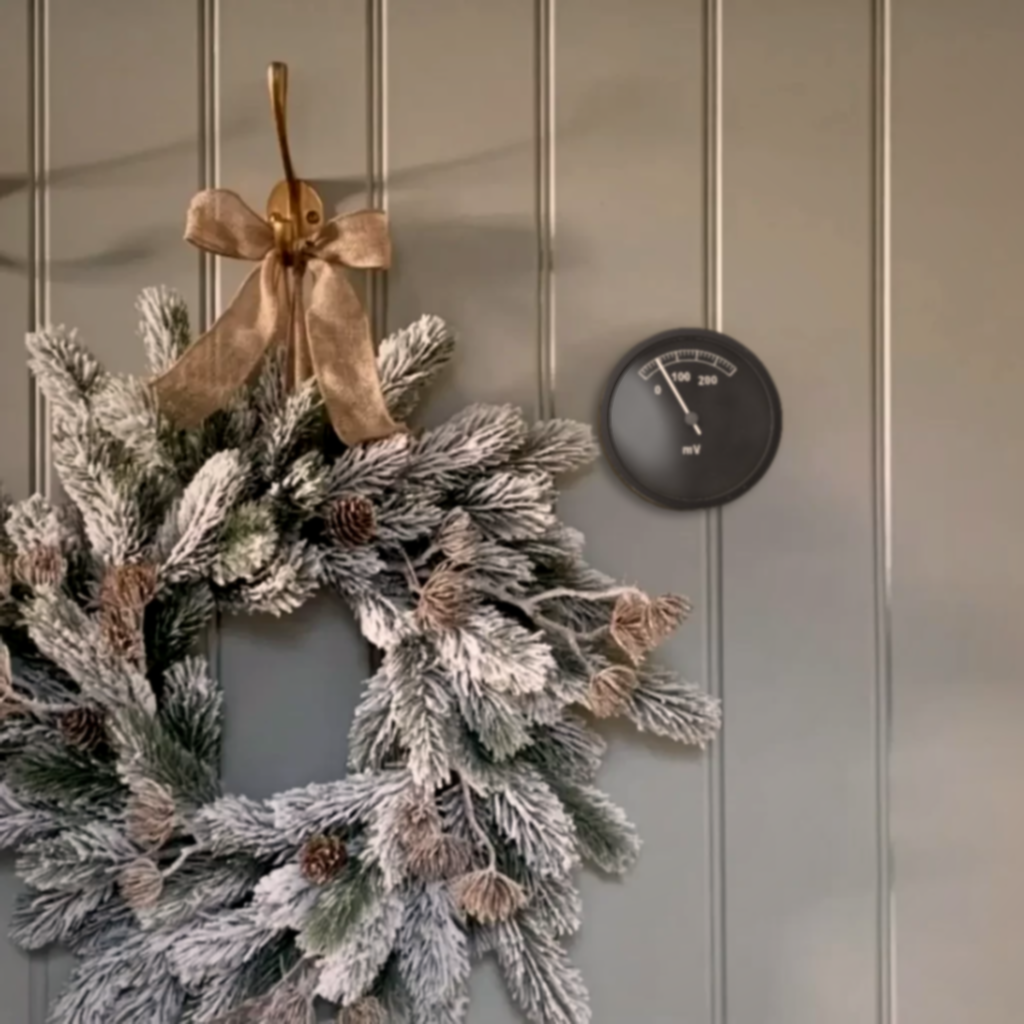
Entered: 50 mV
